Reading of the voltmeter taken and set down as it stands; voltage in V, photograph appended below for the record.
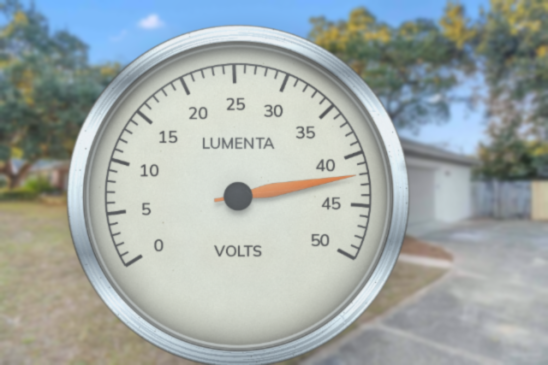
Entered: 42 V
